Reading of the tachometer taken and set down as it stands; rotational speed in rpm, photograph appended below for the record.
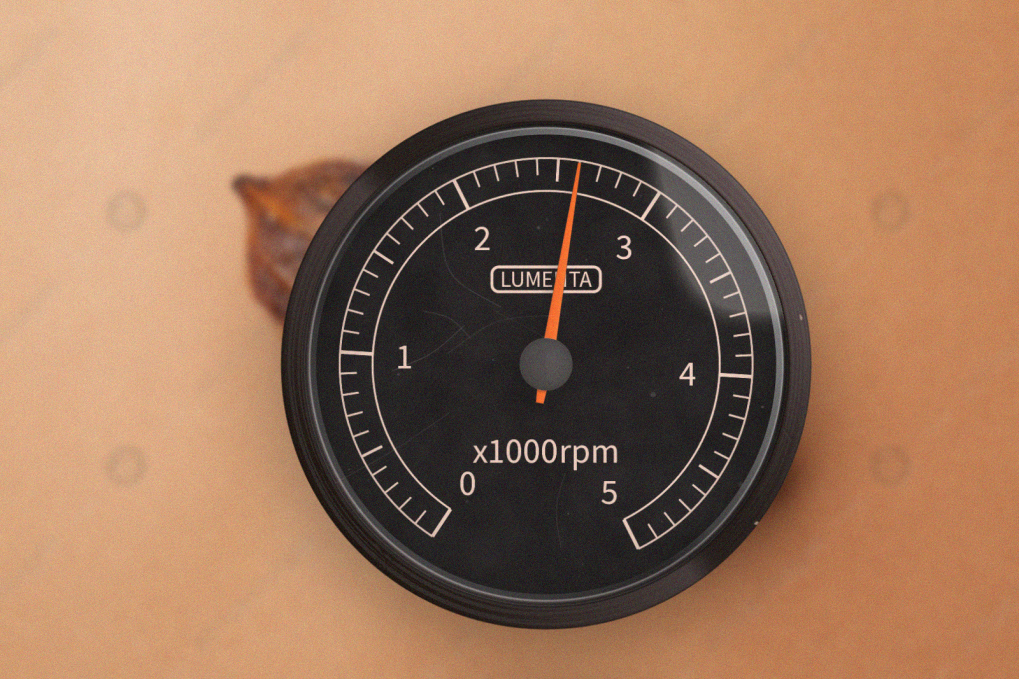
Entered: 2600 rpm
